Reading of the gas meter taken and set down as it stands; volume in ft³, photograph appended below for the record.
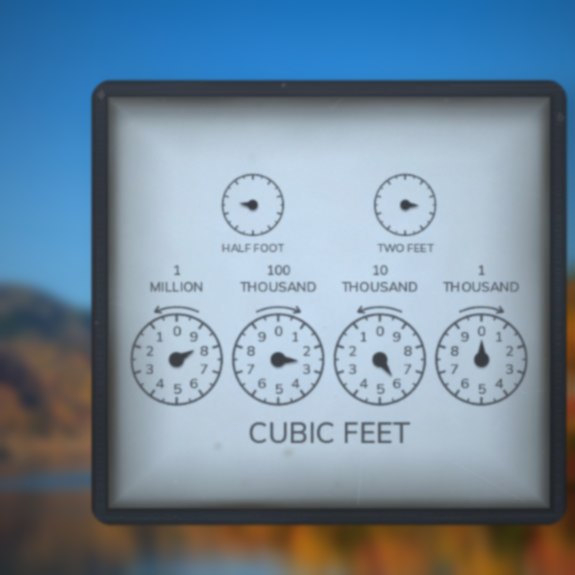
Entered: 826000 ft³
